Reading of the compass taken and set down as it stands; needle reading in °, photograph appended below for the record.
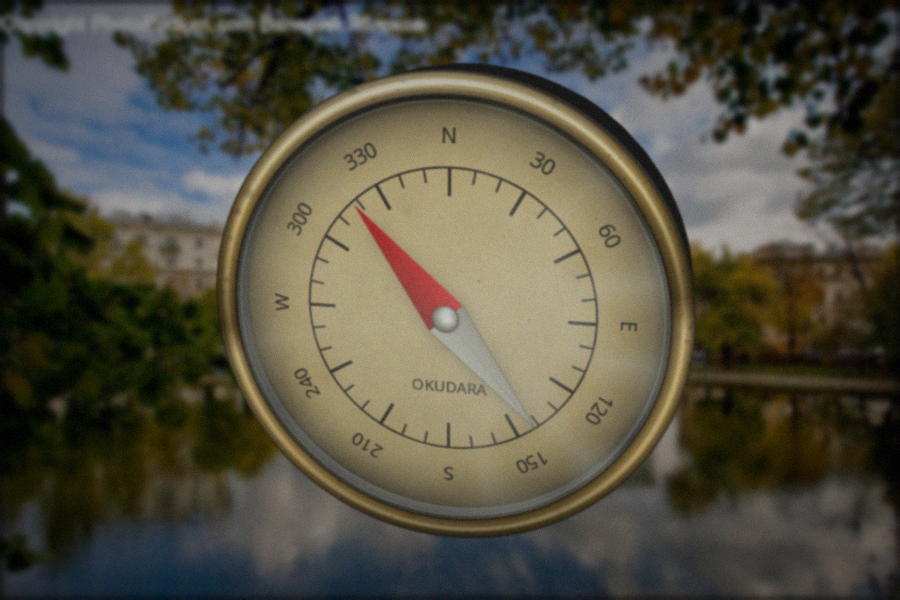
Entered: 320 °
